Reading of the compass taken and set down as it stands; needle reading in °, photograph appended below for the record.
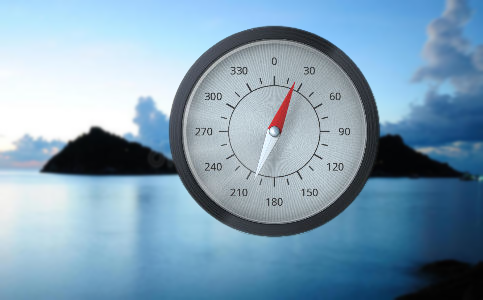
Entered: 22.5 °
